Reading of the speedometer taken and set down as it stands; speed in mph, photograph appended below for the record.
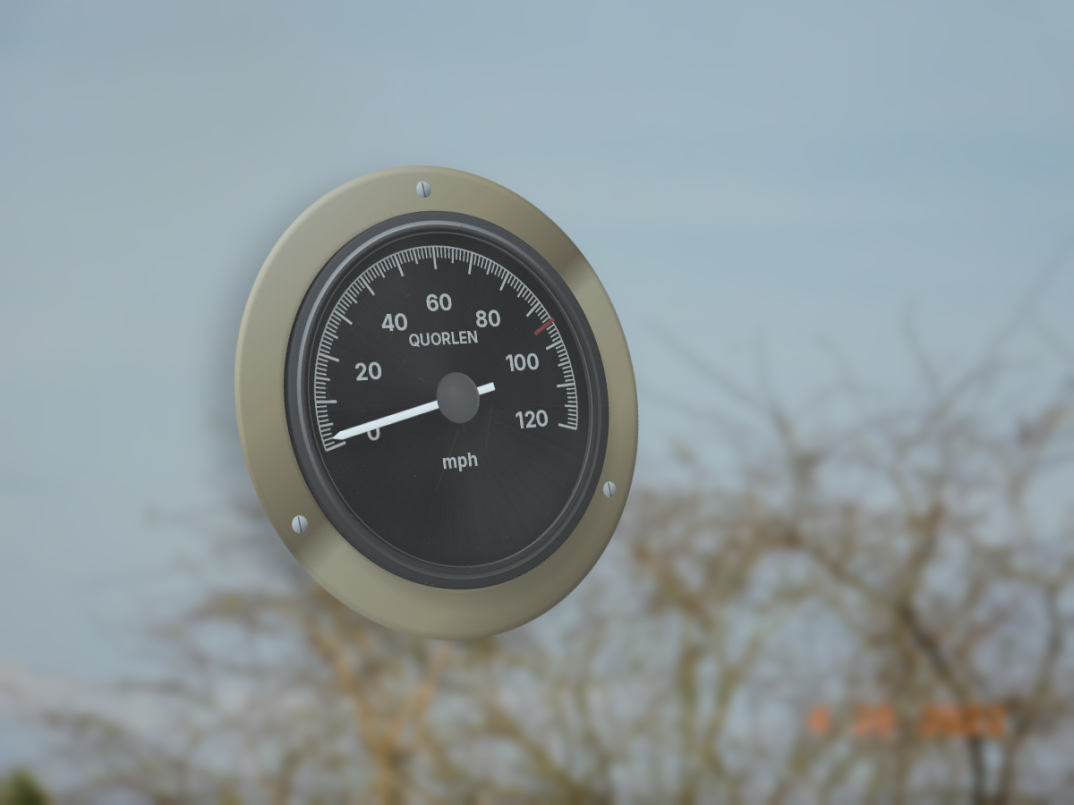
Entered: 2 mph
